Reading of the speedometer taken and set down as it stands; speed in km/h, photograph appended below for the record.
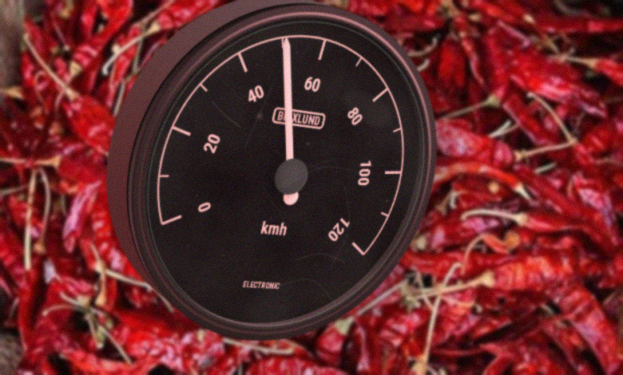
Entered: 50 km/h
